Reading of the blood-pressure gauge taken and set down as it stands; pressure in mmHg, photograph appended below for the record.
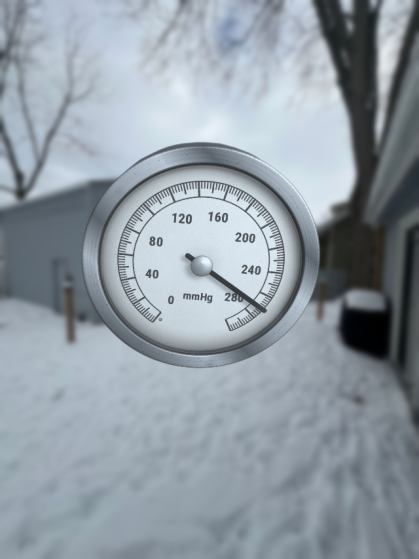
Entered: 270 mmHg
